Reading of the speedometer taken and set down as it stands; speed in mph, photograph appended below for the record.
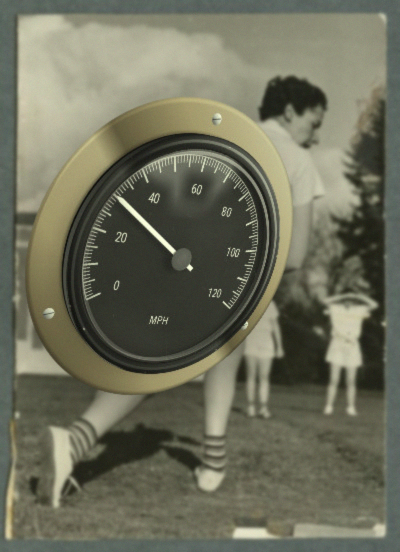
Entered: 30 mph
